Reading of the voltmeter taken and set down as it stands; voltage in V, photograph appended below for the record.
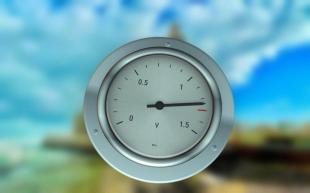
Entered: 1.25 V
